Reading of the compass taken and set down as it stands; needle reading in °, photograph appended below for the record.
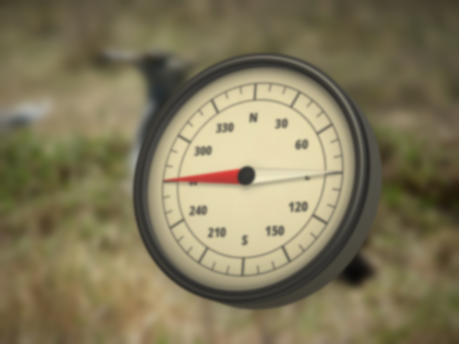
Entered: 270 °
